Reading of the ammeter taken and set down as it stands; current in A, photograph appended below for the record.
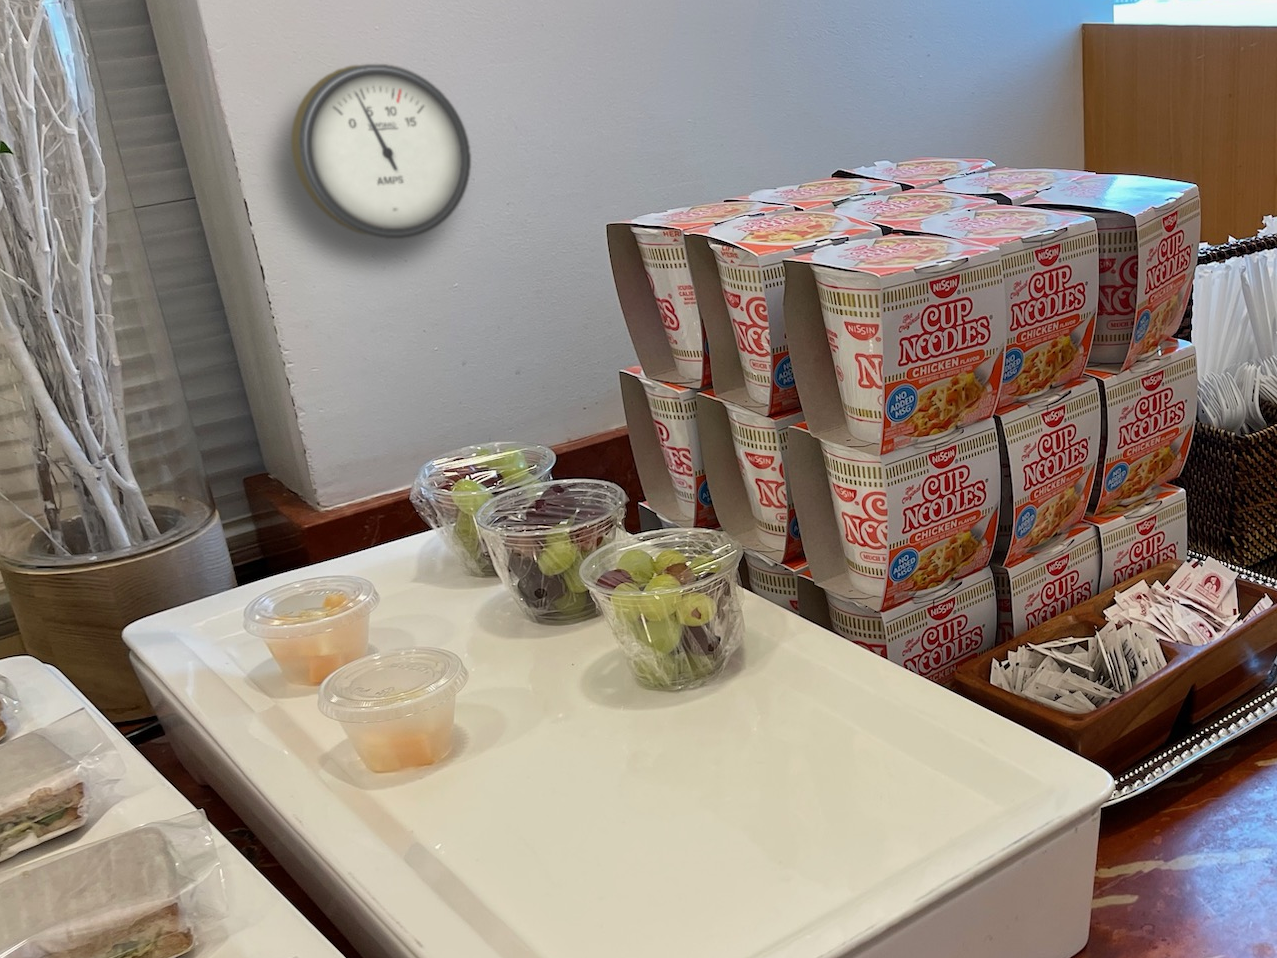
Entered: 4 A
